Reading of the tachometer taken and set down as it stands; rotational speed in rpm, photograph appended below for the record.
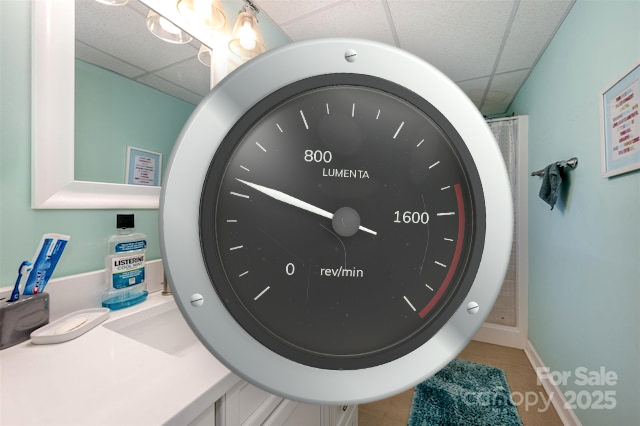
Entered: 450 rpm
